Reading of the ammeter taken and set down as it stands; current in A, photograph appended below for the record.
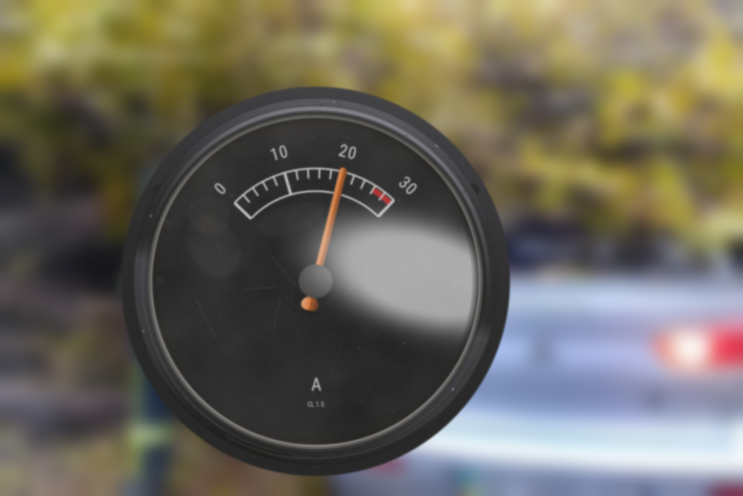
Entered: 20 A
